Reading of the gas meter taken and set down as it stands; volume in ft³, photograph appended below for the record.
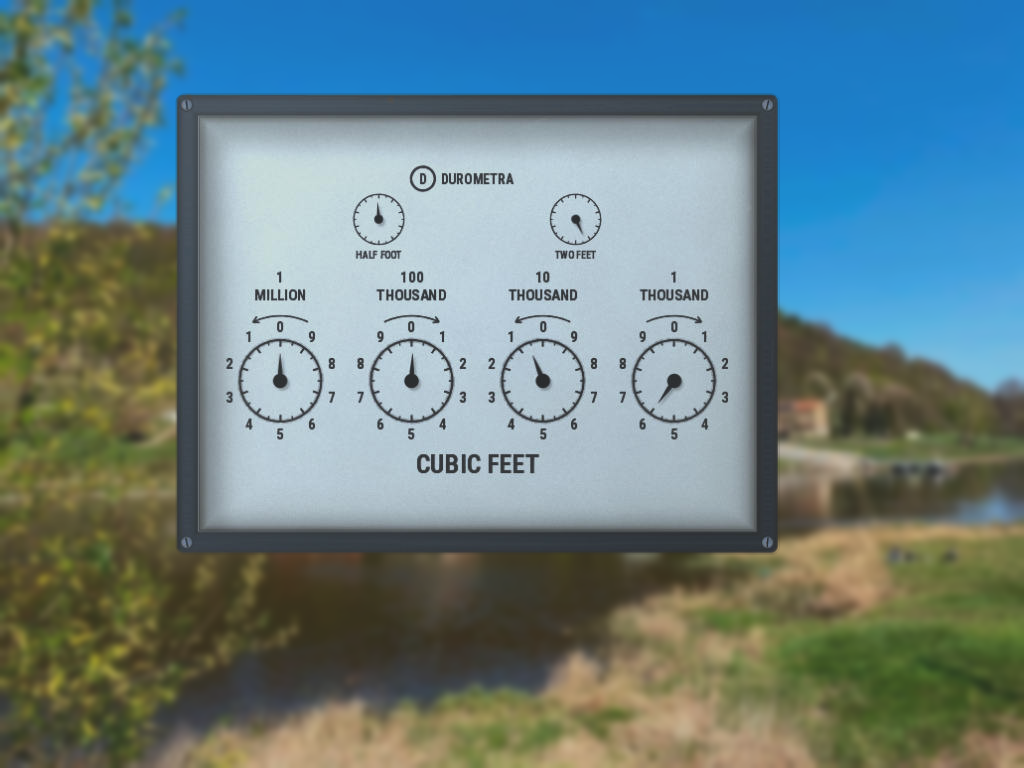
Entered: 600 ft³
